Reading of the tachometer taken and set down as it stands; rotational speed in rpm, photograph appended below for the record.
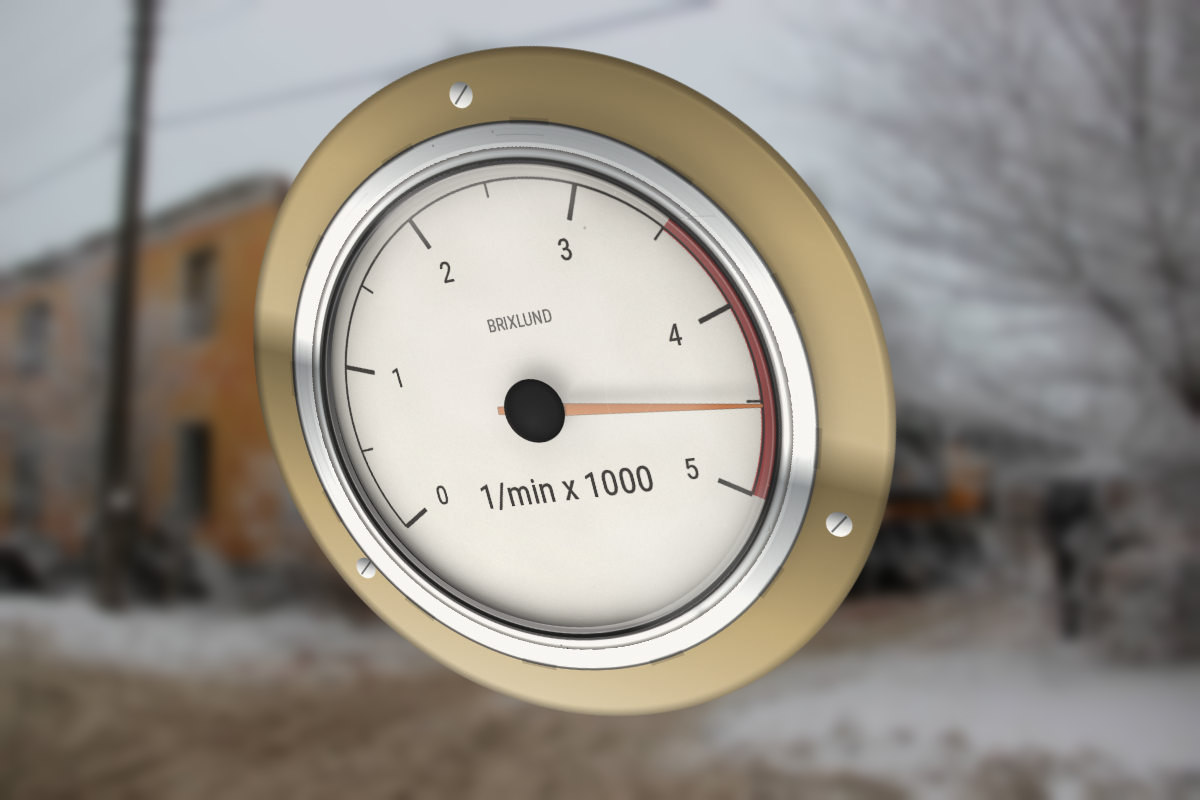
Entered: 4500 rpm
